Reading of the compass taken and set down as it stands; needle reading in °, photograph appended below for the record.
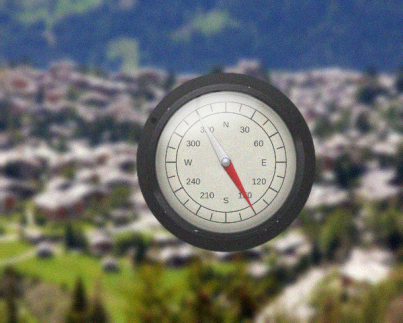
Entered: 150 °
